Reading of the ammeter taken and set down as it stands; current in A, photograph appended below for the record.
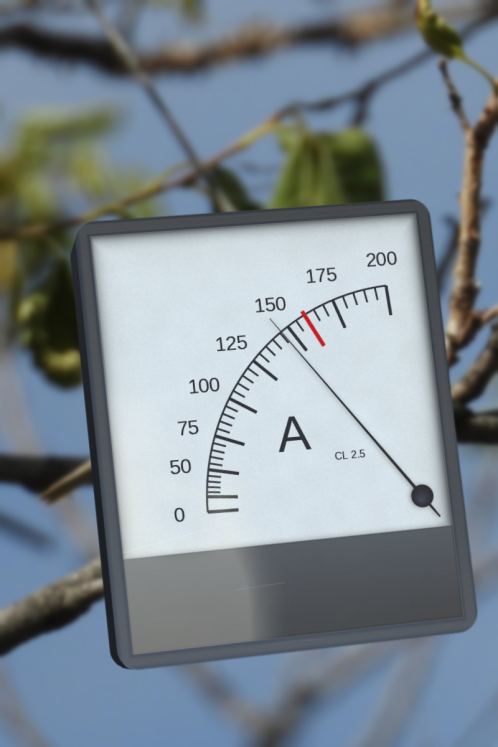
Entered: 145 A
